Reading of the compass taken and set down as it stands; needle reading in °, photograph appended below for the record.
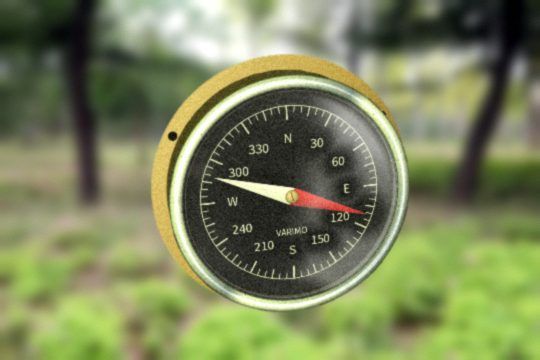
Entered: 110 °
